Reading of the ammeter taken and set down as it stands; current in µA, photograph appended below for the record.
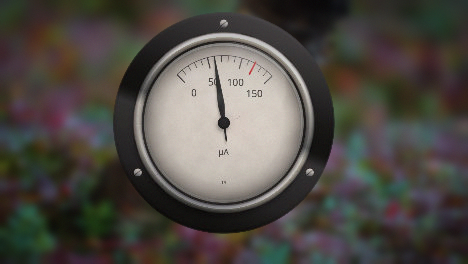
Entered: 60 µA
